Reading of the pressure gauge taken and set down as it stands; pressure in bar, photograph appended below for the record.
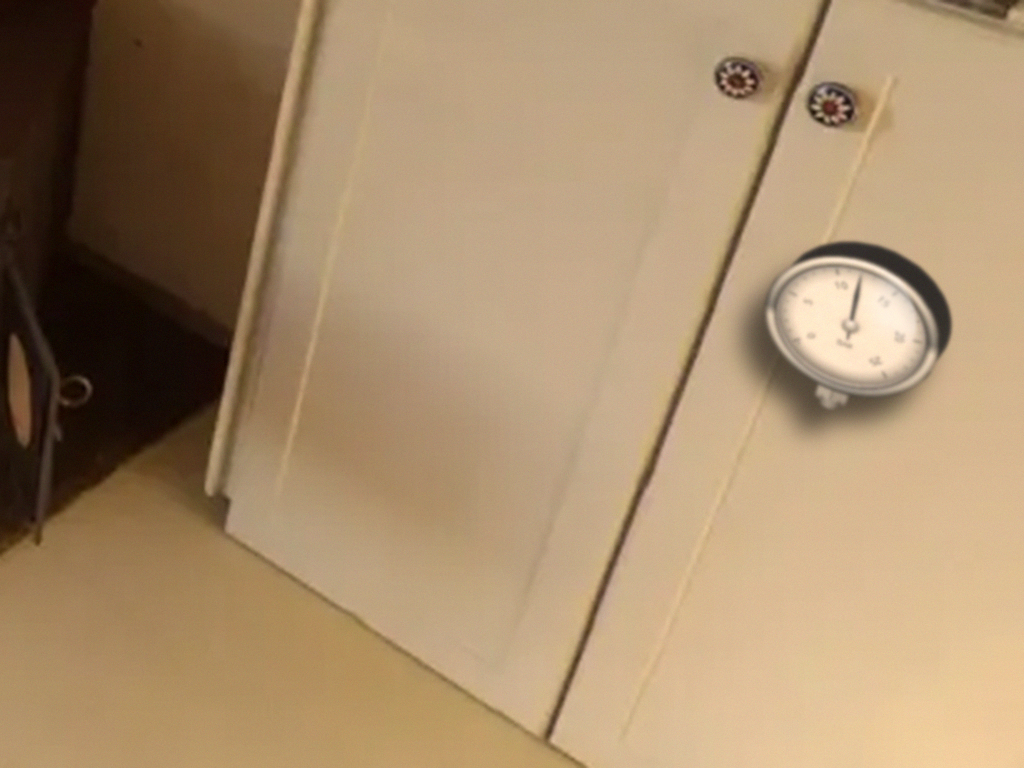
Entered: 12 bar
